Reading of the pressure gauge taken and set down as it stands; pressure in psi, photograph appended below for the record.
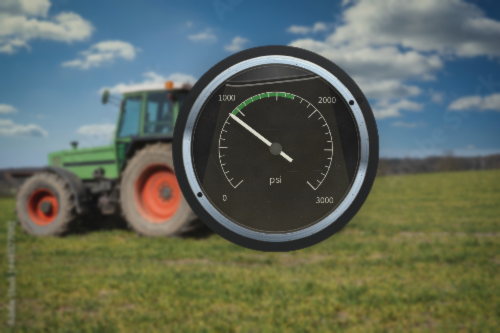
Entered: 900 psi
